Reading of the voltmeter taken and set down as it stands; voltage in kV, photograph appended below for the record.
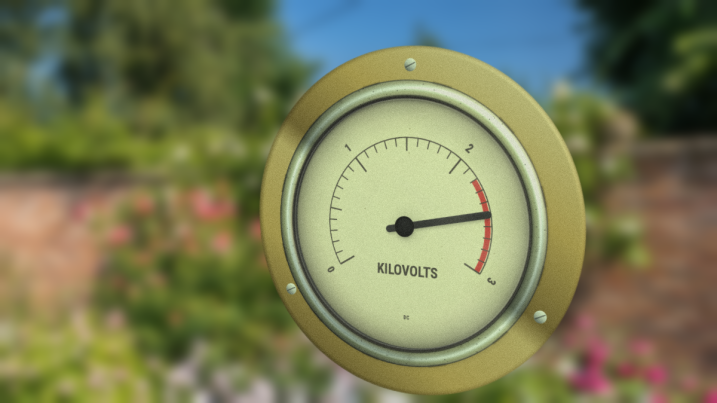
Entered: 2.5 kV
